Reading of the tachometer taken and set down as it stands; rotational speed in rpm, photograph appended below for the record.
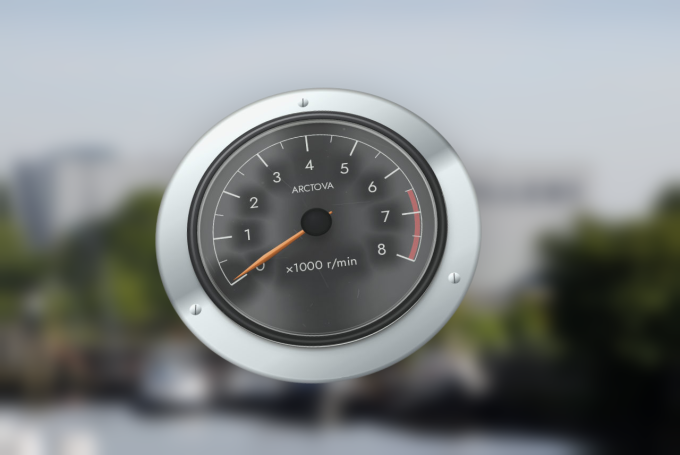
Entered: 0 rpm
